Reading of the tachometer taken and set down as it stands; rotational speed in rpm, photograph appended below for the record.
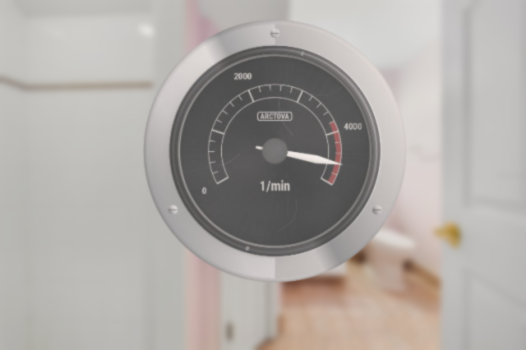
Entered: 4600 rpm
